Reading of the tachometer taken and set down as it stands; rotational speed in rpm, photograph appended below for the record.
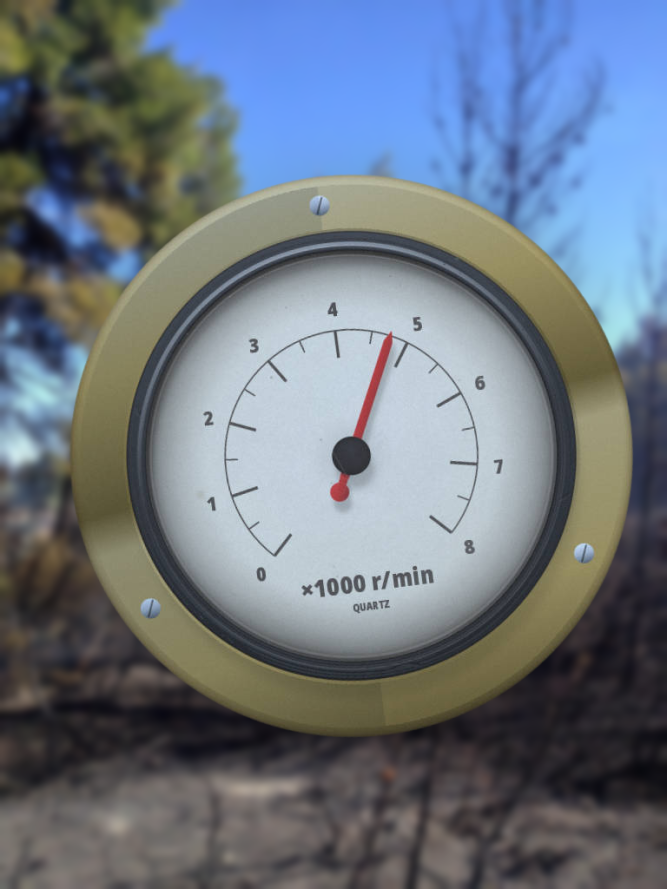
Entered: 4750 rpm
